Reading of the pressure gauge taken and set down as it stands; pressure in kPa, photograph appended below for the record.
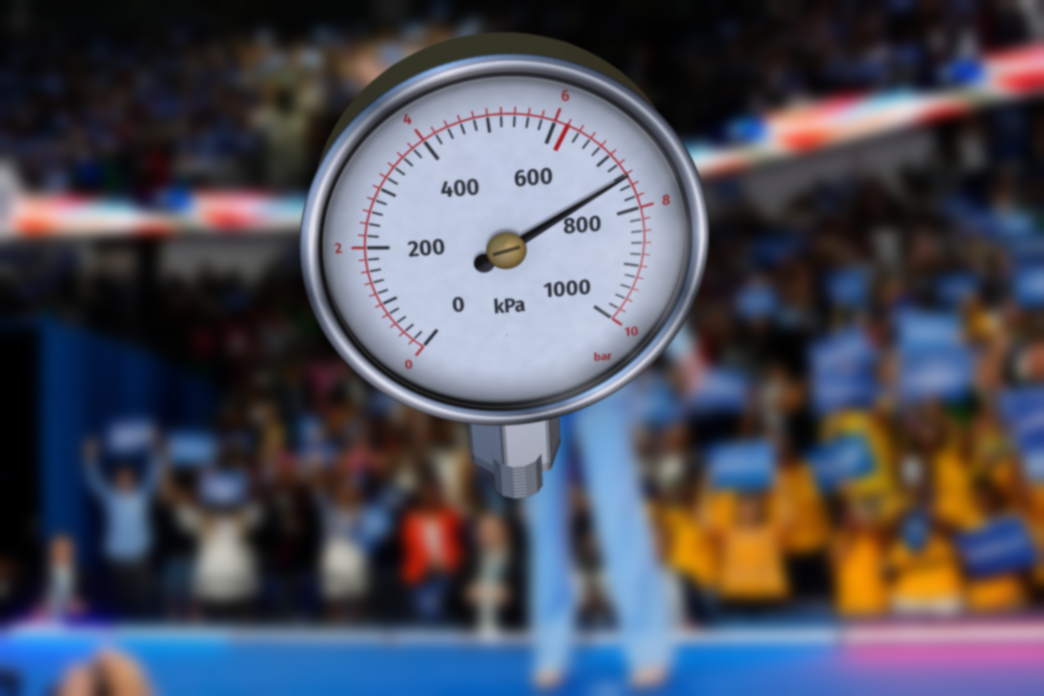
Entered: 740 kPa
